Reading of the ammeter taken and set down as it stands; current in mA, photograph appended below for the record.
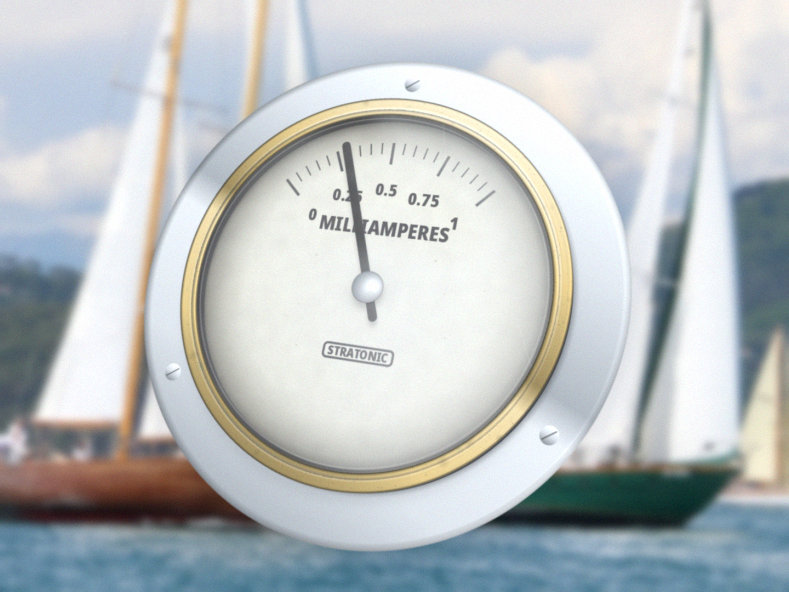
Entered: 0.3 mA
